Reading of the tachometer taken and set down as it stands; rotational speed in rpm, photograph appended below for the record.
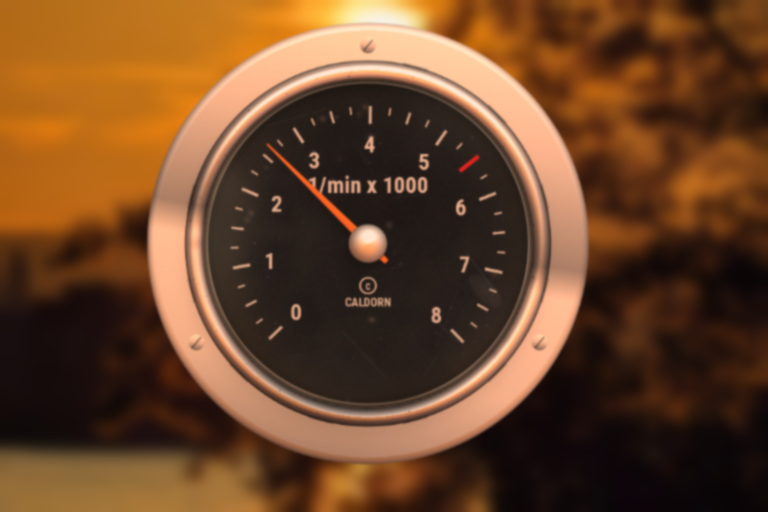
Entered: 2625 rpm
